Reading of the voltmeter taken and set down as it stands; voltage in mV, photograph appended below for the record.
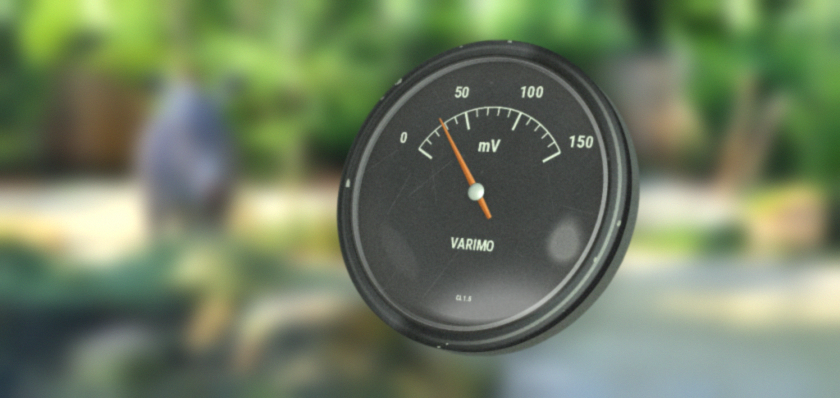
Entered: 30 mV
